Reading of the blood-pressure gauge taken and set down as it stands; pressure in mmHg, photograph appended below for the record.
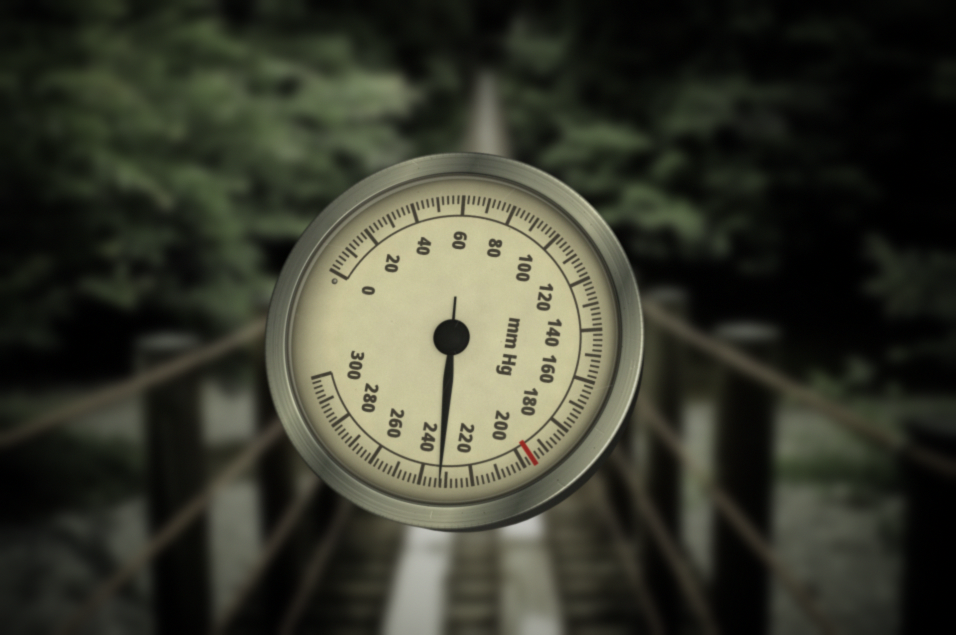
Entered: 232 mmHg
